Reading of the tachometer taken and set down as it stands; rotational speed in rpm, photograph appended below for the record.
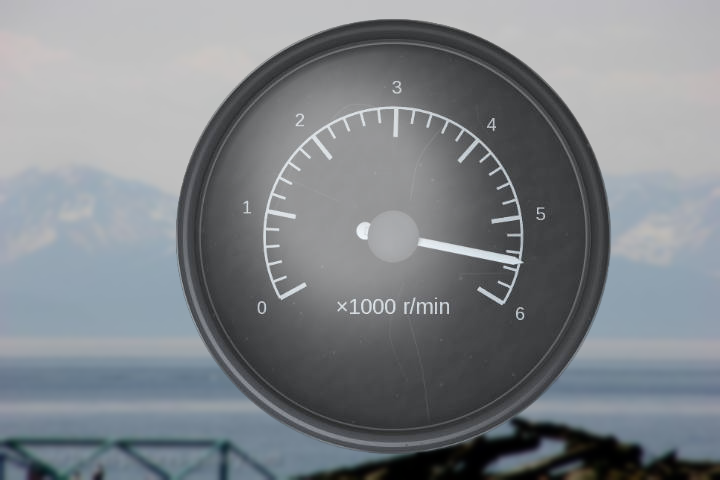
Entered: 5500 rpm
